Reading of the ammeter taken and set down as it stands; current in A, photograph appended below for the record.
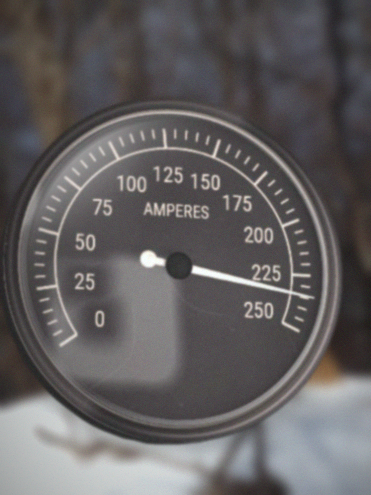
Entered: 235 A
